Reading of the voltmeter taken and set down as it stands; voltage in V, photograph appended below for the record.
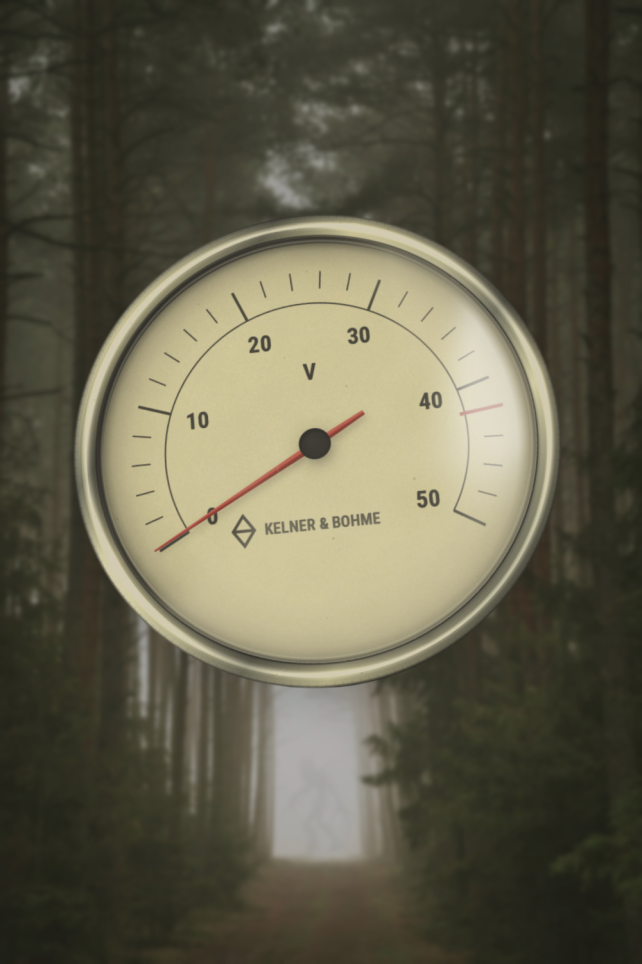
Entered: 0 V
